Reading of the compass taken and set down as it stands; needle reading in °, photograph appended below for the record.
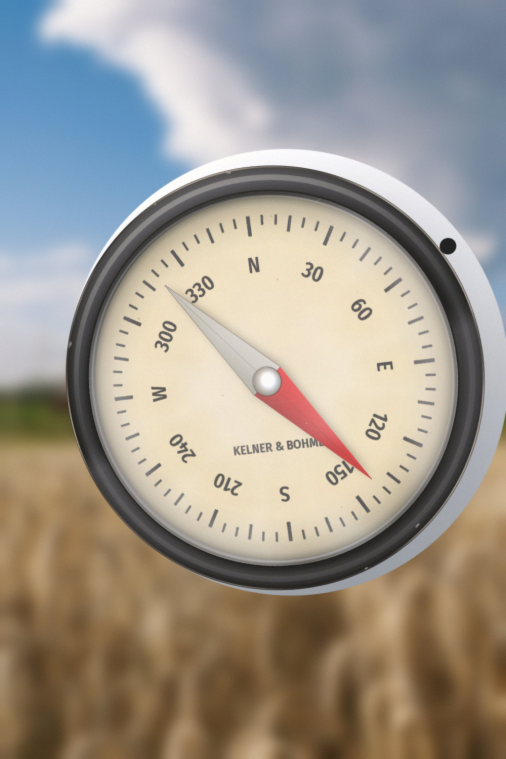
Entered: 140 °
